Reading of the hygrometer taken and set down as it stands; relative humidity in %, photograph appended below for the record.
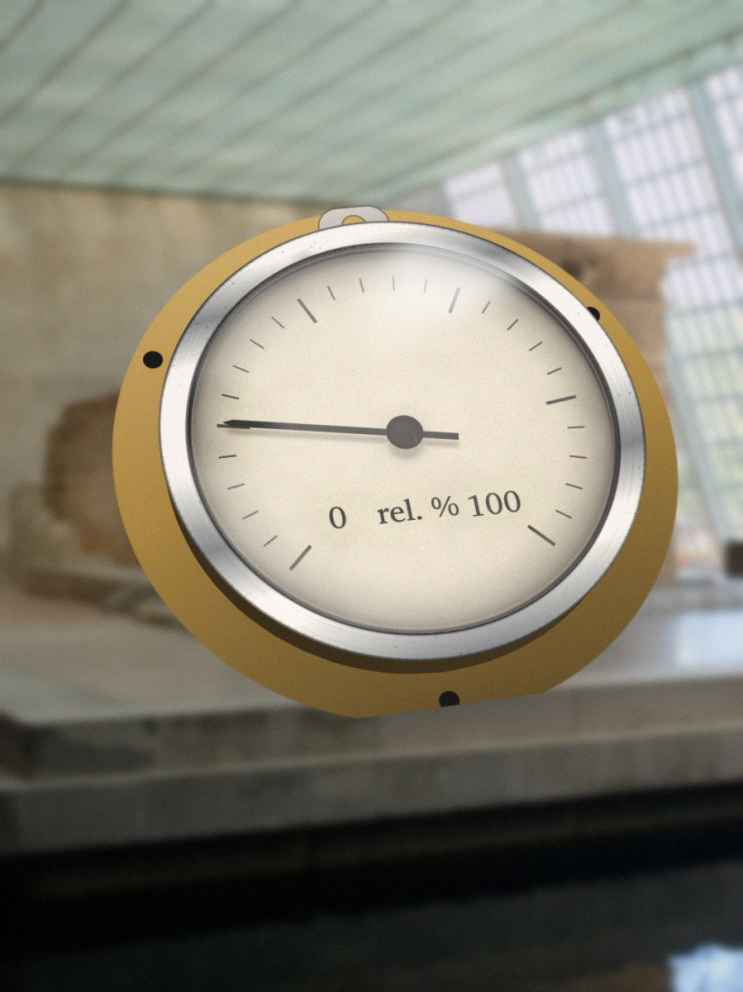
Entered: 20 %
